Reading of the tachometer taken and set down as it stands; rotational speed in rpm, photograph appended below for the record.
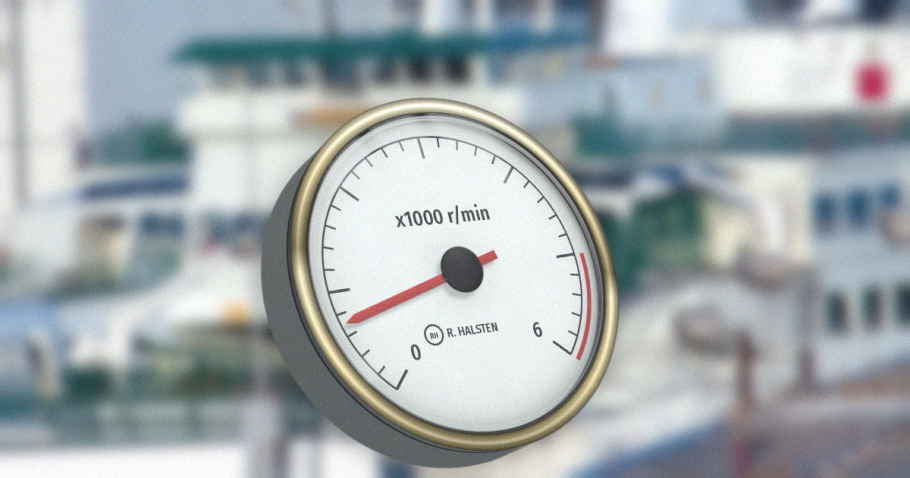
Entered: 700 rpm
